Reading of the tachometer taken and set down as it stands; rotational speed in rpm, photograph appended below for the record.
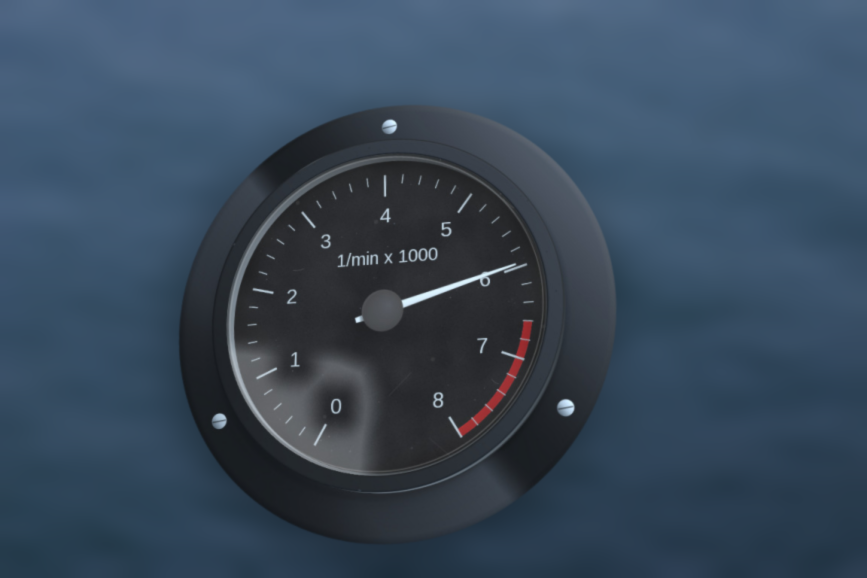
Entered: 6000 rpm
